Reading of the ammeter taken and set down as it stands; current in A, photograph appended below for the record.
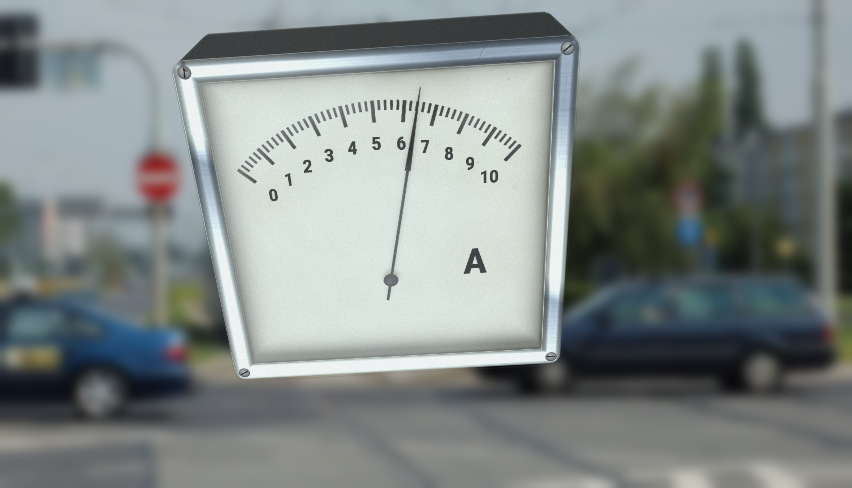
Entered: 6.4 A
